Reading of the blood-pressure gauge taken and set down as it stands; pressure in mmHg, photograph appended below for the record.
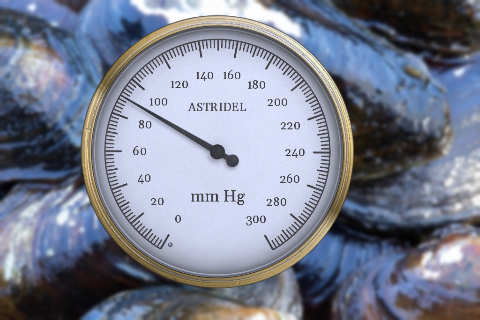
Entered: 90 mmHg
